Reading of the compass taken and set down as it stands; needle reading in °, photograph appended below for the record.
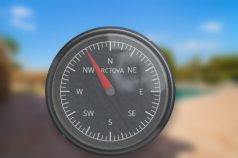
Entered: 330 °
